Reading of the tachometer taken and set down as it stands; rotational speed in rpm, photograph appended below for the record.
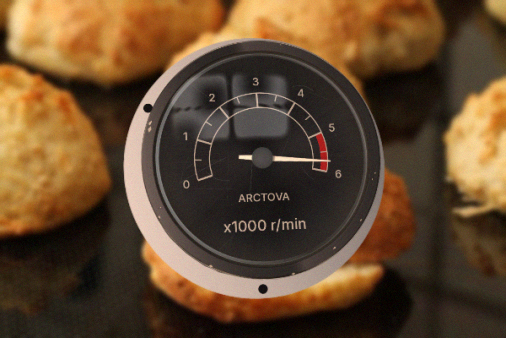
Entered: 5750 rpm
